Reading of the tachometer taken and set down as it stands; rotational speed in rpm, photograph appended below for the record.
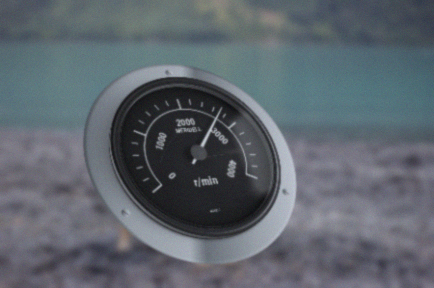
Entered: 2700 rpm
